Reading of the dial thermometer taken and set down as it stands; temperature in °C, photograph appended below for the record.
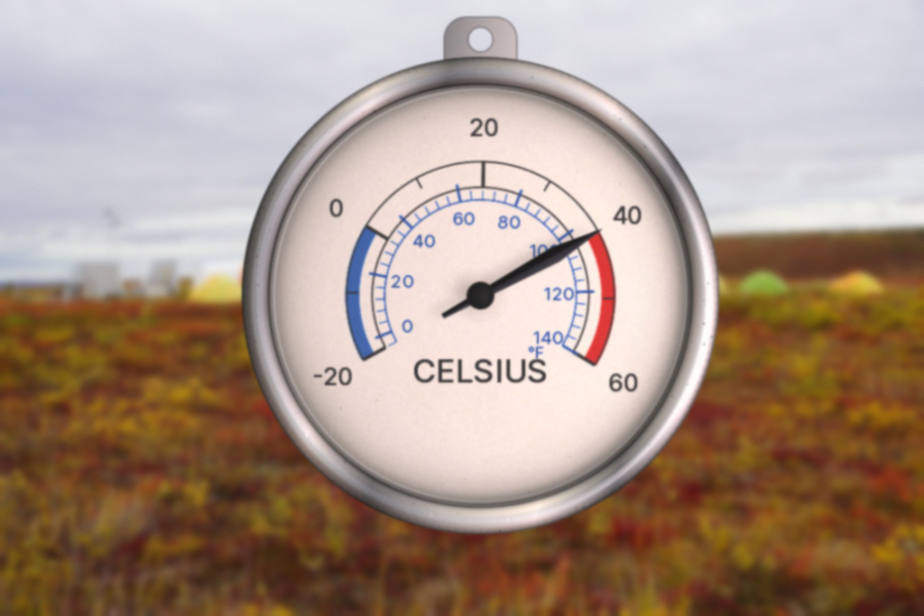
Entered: 40 °C
